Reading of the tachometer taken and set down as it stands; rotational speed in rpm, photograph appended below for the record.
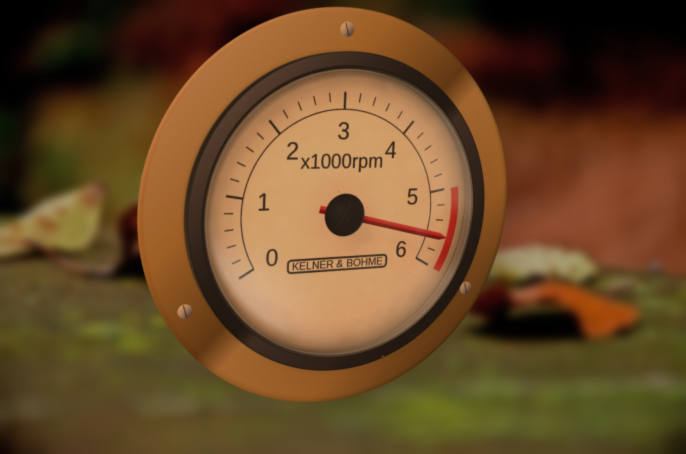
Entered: 5600 rpm
